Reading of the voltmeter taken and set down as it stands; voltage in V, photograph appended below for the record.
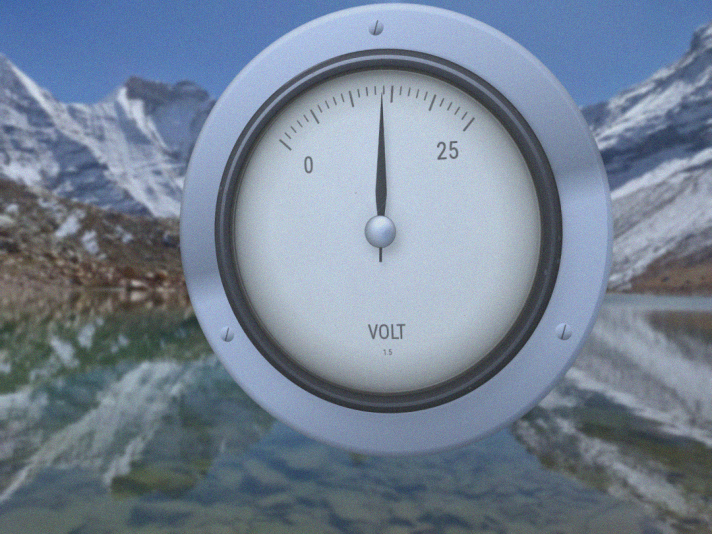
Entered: 14 V
